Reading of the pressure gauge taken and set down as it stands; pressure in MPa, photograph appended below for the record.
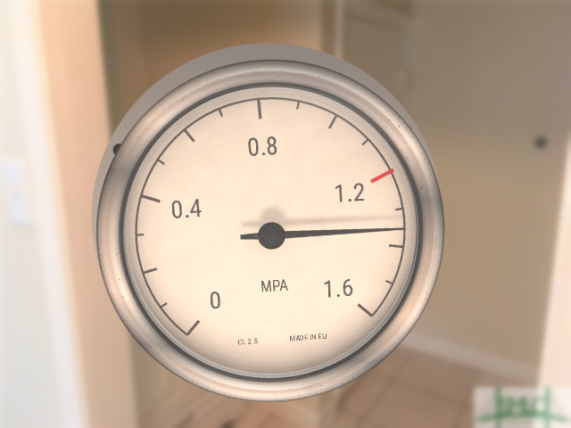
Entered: 1.35 MPa
